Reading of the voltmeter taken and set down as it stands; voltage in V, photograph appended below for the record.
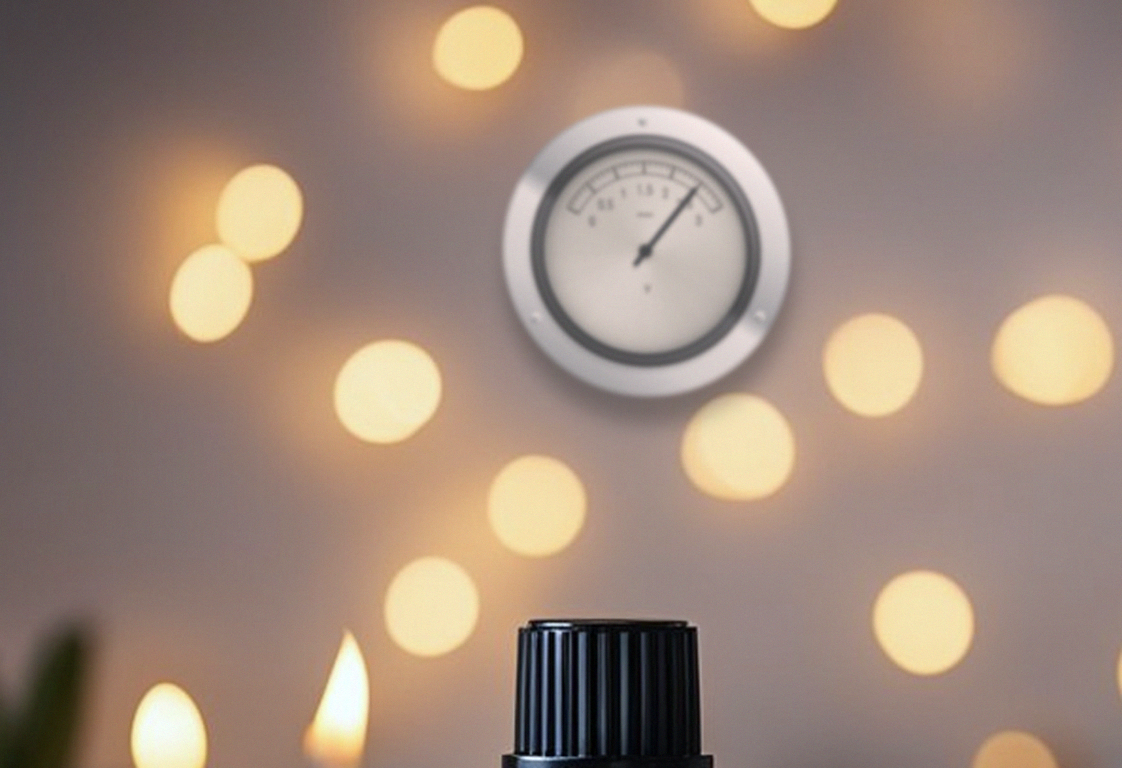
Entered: 2.5 V
